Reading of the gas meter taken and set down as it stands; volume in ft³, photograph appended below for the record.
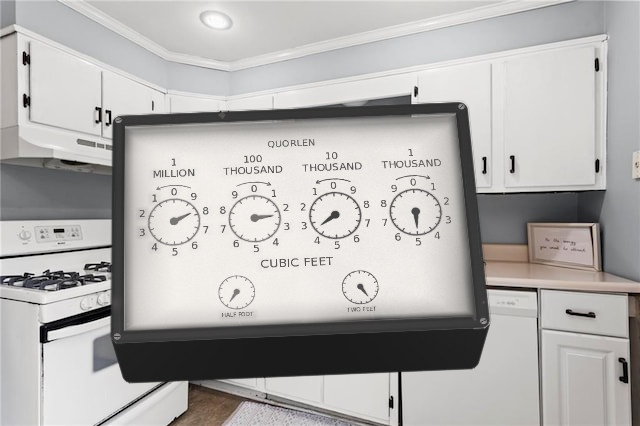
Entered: 823500 ft³
